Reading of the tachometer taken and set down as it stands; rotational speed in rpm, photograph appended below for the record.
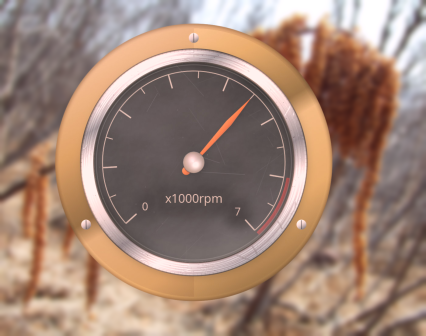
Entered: 4500 rpm
